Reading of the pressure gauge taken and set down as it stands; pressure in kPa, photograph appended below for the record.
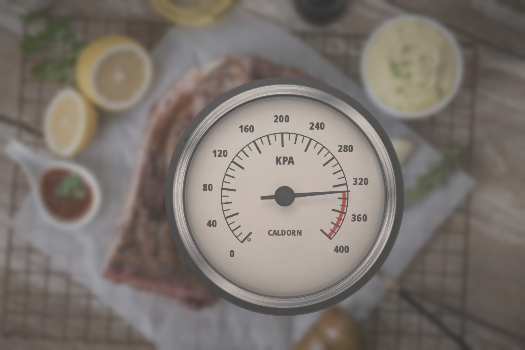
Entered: 330 kPa
